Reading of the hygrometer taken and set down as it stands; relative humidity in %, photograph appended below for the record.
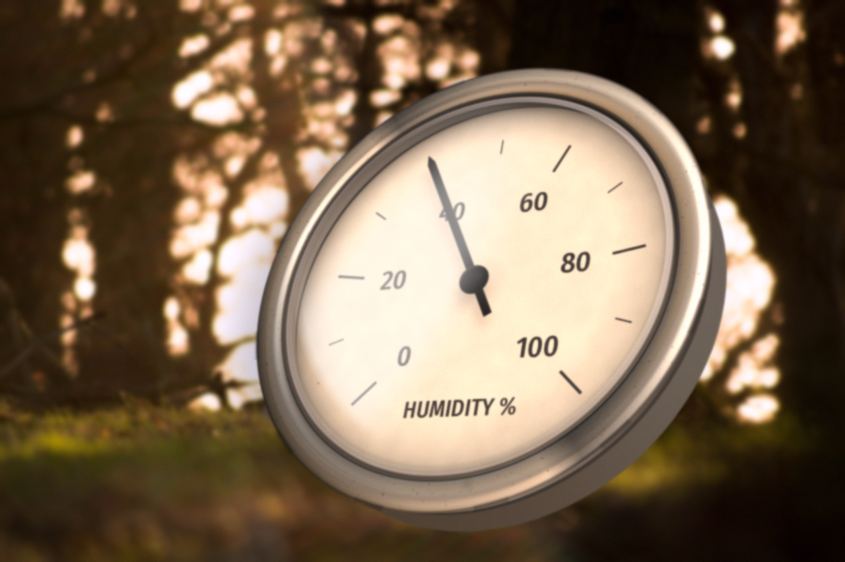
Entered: 40 %
